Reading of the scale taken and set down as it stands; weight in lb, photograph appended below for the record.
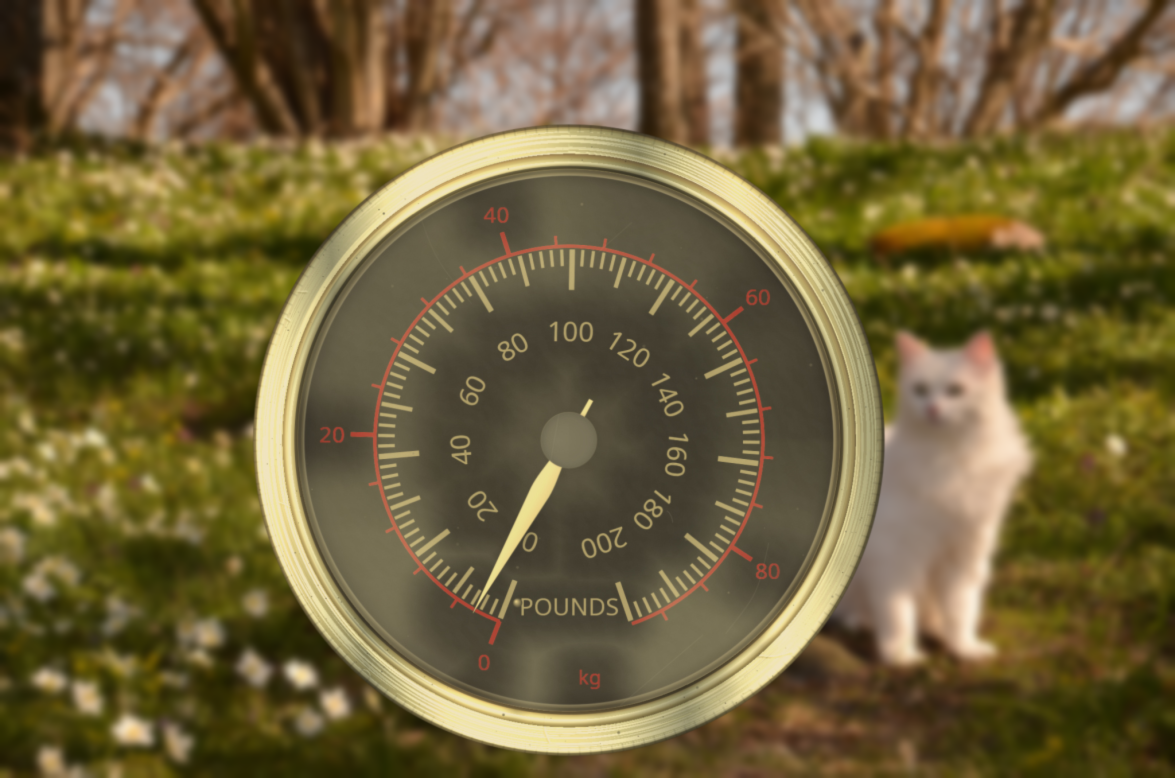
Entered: 5 lb
